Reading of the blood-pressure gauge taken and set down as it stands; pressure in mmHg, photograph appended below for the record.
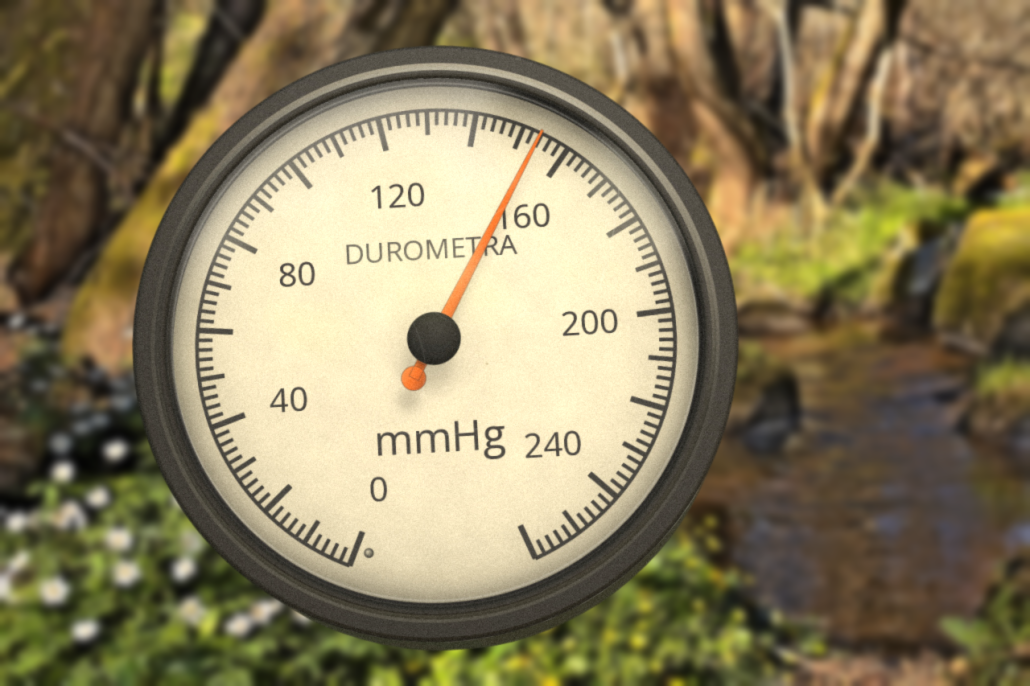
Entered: 154 mmHg
